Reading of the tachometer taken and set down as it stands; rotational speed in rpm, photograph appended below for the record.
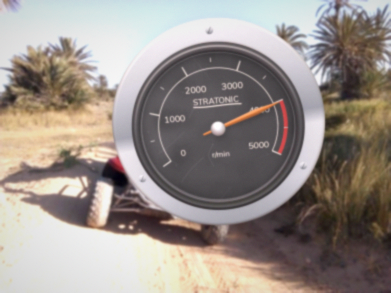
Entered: 4000 rpm
